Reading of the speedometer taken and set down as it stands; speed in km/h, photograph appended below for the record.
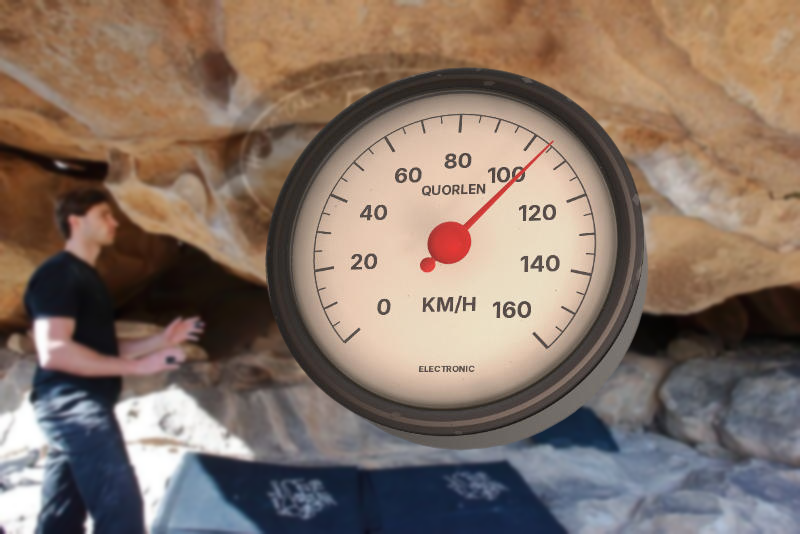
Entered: 105 km/h
